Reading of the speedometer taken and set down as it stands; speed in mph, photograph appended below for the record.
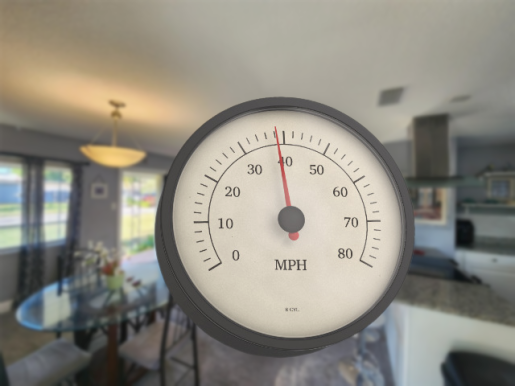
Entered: 38 mph
